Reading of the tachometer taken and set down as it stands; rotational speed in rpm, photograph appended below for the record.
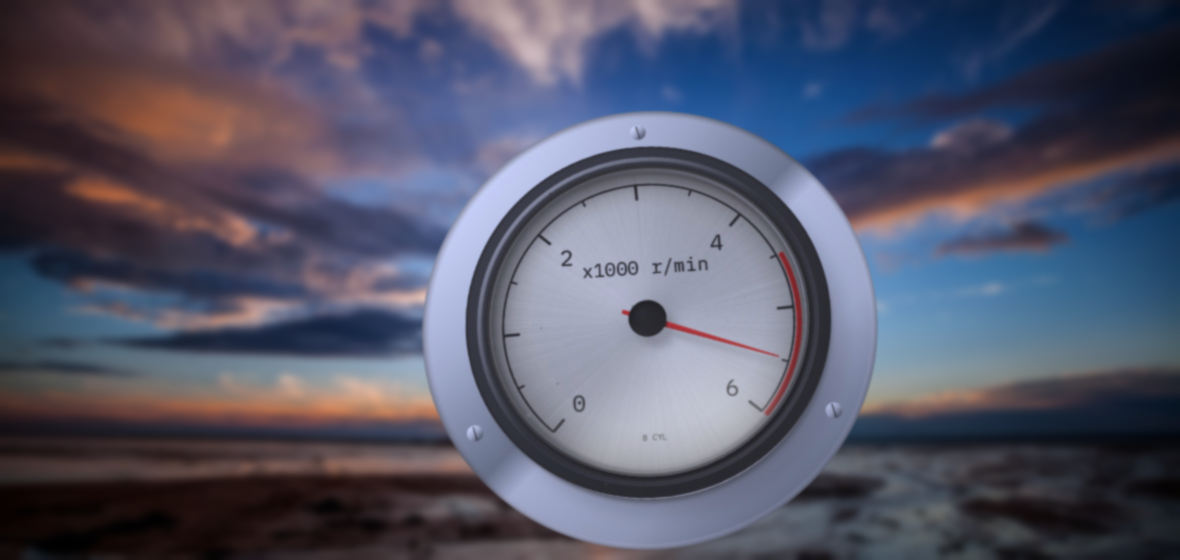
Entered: 5500 rpm
